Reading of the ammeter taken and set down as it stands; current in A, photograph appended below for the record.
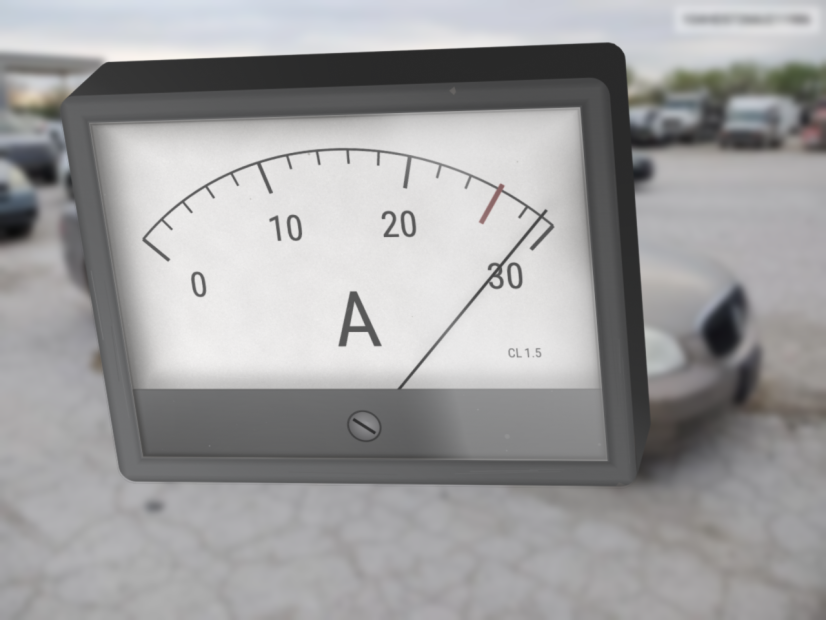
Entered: 29 A
